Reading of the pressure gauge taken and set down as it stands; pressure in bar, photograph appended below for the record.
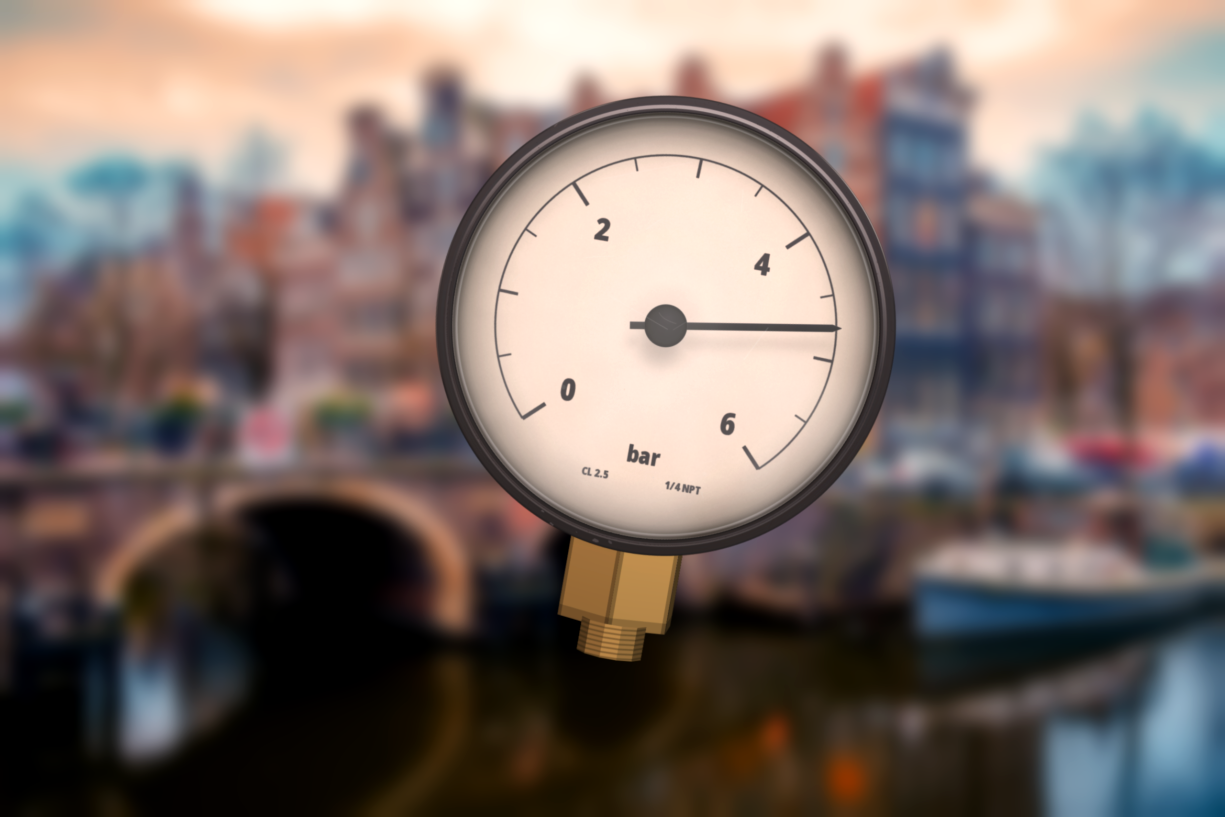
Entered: 4.75 bar
